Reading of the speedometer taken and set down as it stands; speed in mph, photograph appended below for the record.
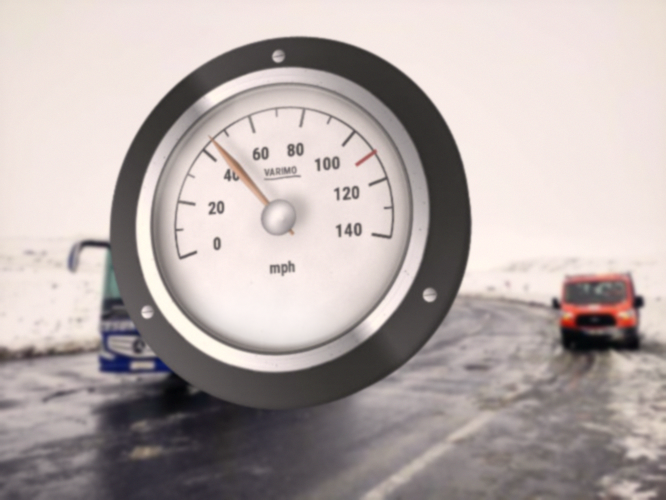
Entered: 45 mph
